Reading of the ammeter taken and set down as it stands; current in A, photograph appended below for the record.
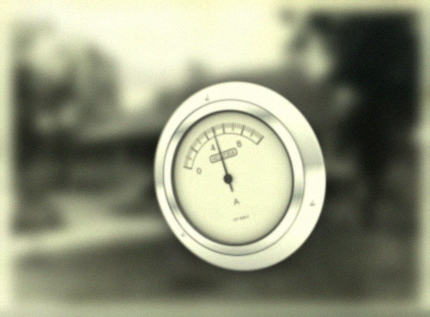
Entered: 5 A
